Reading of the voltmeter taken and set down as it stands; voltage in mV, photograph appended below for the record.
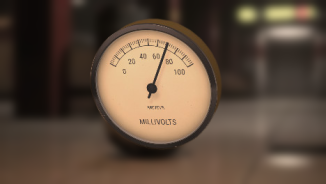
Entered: 70 mV
